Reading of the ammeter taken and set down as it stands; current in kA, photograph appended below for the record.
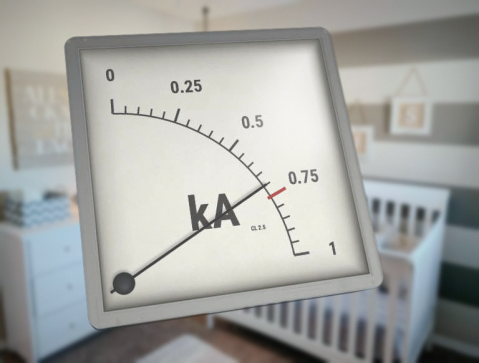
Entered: 0.7 kA
